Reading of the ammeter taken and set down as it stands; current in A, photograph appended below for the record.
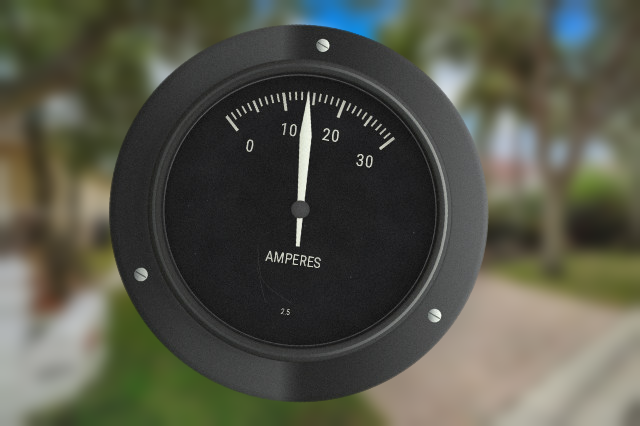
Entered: 14 A
